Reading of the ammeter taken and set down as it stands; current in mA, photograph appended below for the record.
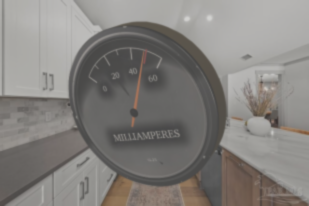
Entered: 50 mA
